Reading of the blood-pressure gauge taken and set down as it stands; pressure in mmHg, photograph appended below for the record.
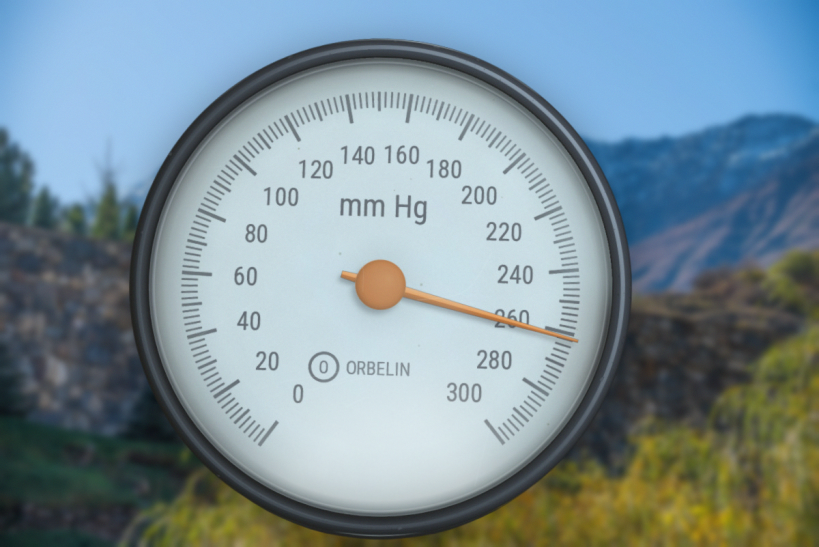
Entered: 262 mmHg
